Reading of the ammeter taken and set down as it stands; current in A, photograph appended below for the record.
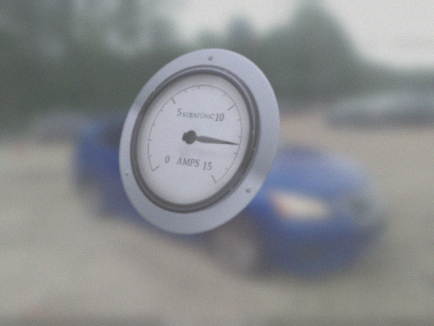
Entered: 12.5 A
